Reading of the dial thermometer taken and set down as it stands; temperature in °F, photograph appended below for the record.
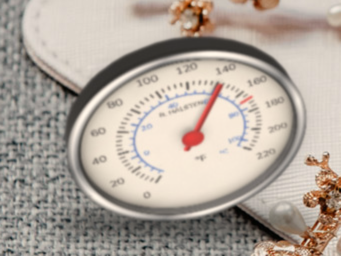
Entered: 140 °F
